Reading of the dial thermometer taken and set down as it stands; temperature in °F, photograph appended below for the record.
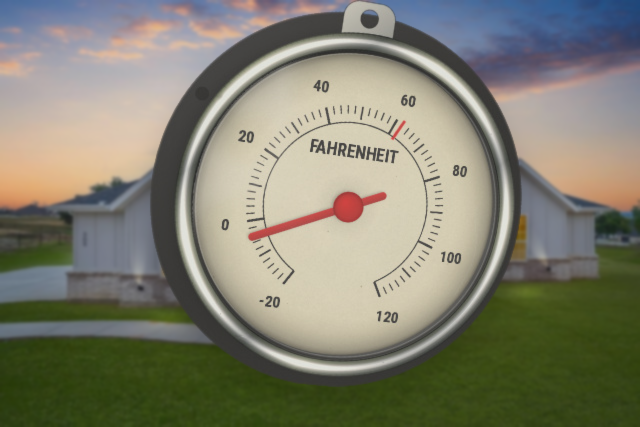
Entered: -4 °F
